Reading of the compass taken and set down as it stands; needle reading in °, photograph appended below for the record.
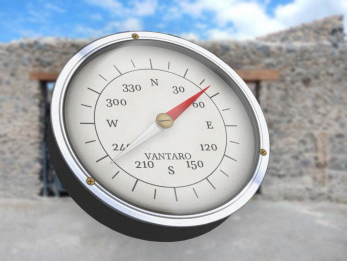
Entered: 52.5 °
